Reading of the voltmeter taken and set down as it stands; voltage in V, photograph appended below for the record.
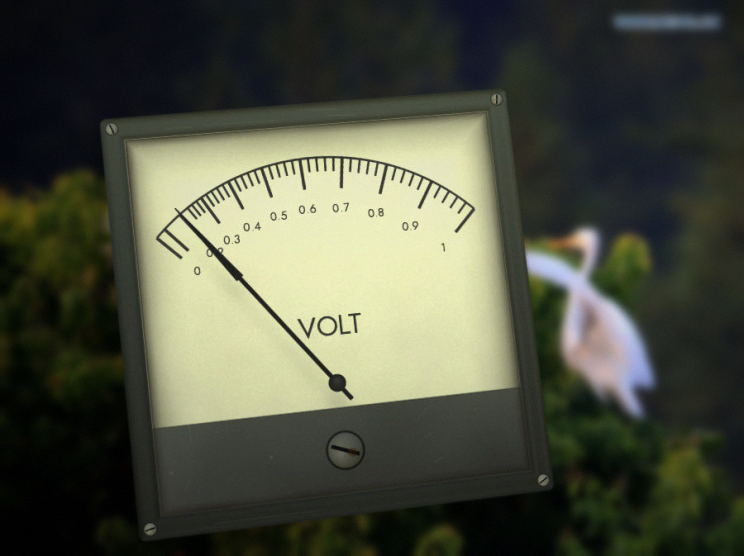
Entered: 0.2 V
